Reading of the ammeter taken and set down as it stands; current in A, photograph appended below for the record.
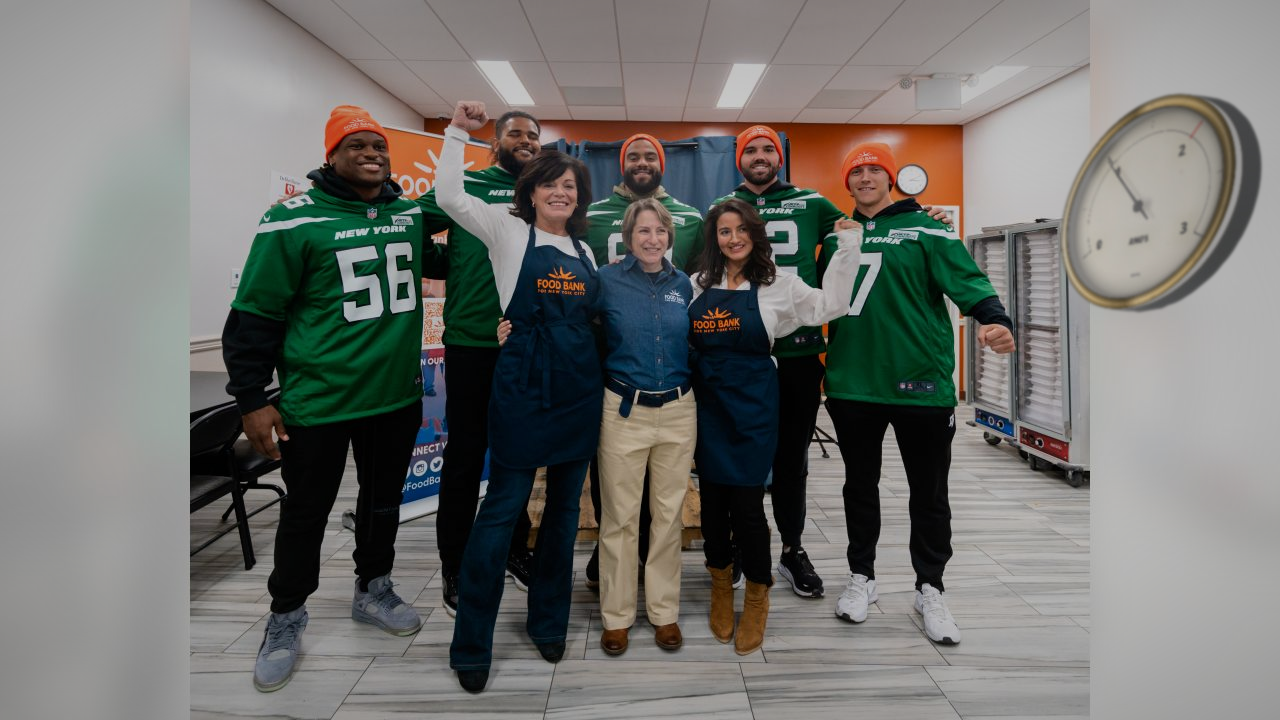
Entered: 1 A
